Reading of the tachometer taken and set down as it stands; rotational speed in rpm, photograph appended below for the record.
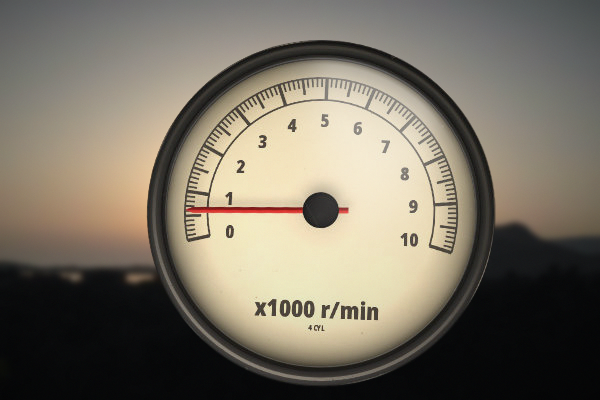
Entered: 600 rpm
